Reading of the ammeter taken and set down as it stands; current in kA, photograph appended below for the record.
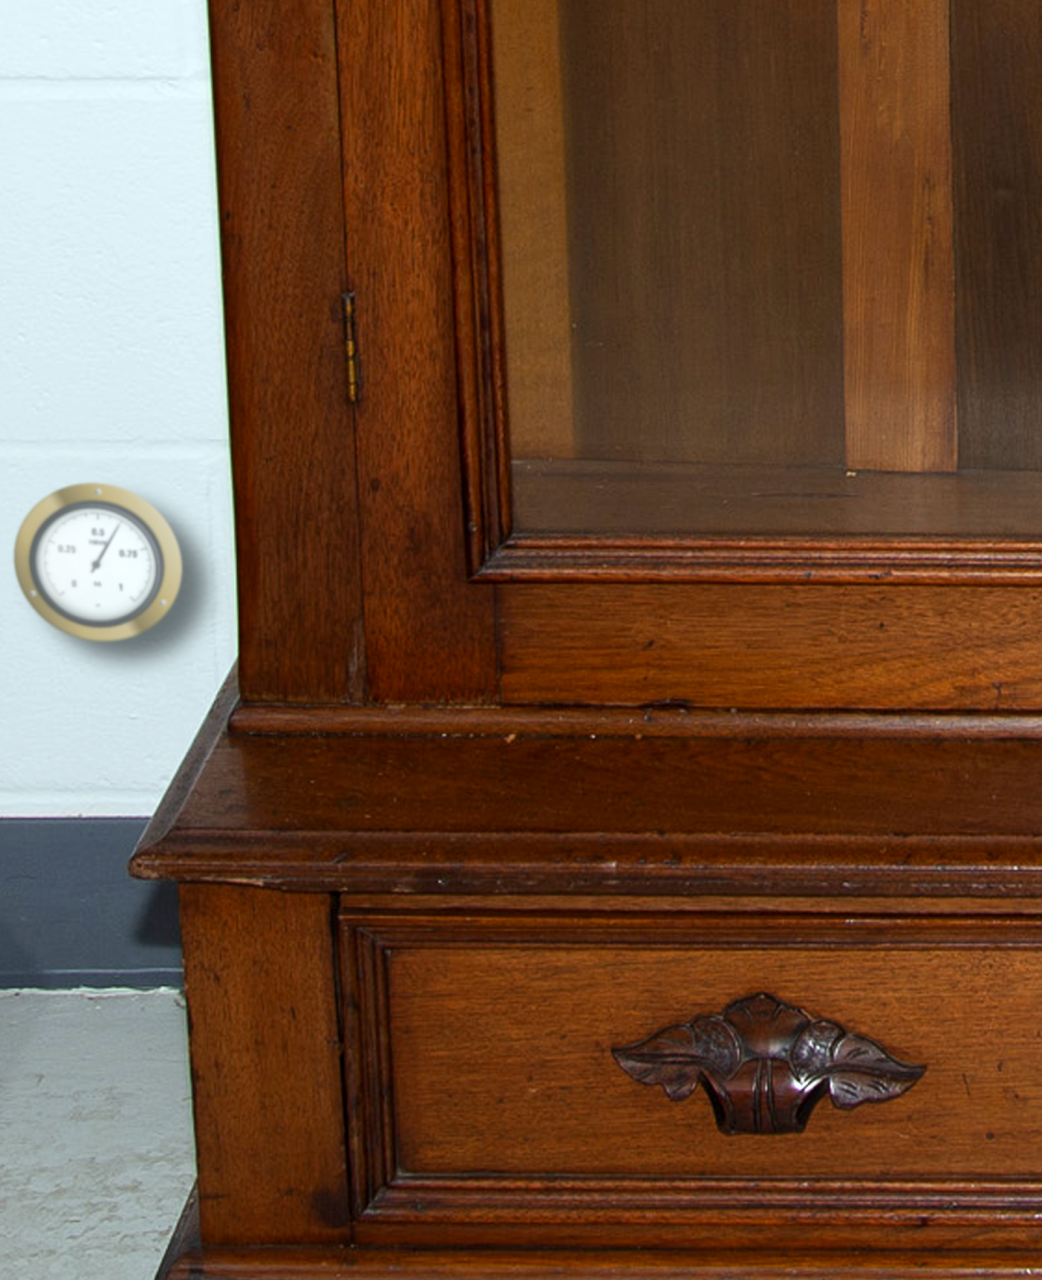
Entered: 0.6 kA
